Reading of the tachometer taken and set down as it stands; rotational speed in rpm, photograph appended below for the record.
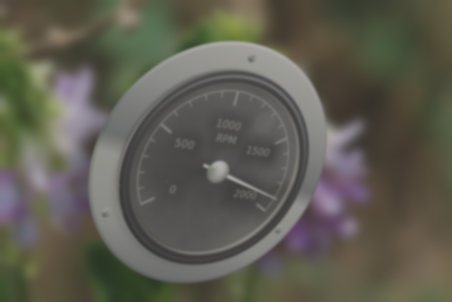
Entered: 1900 rpm
